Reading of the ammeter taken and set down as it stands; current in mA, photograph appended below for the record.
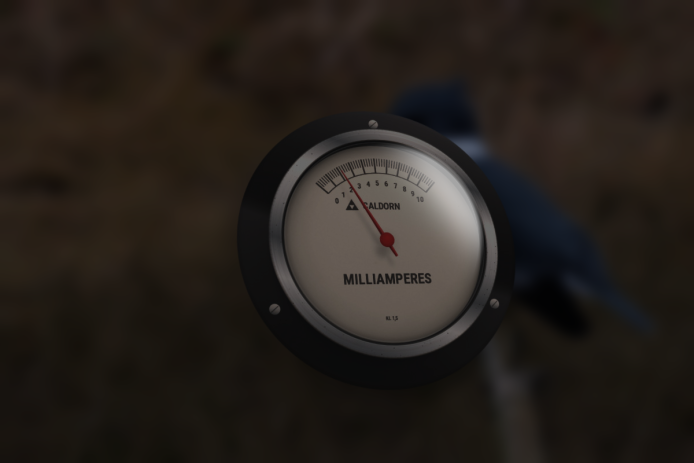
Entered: 2 mA
